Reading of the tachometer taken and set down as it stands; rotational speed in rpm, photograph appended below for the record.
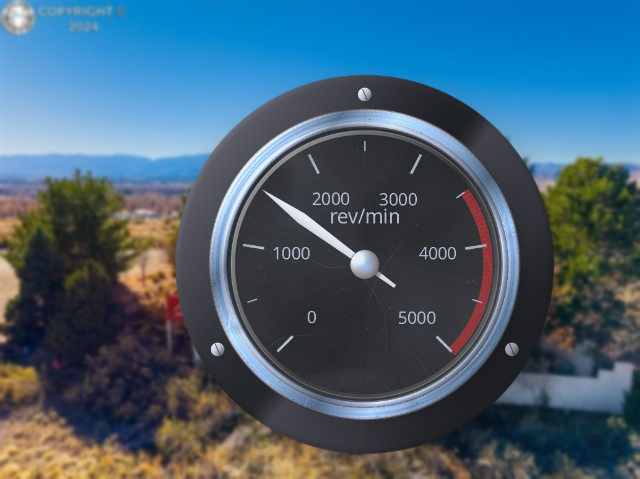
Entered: 1500 rpm
